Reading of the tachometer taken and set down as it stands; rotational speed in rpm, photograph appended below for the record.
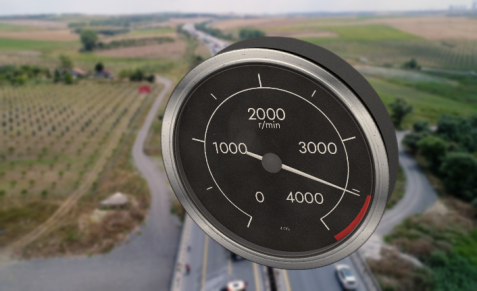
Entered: 3500 rpm
